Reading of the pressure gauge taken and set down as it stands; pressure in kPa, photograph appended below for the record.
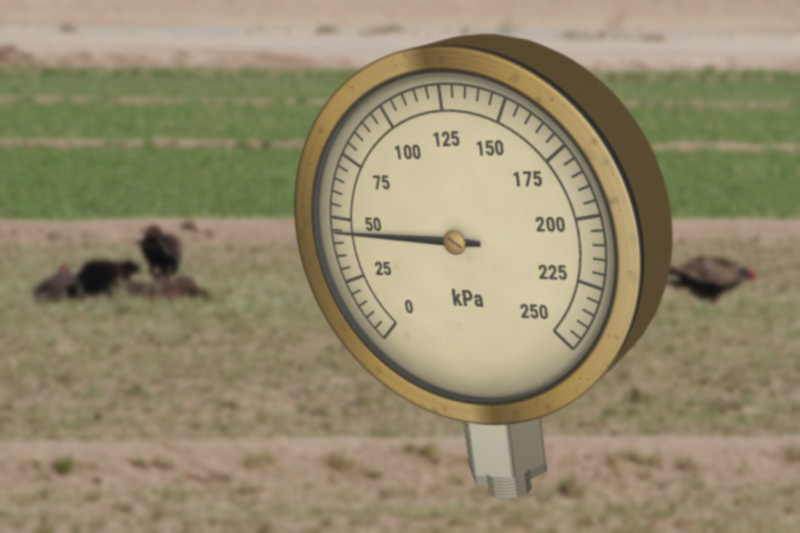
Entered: 45 kPa
